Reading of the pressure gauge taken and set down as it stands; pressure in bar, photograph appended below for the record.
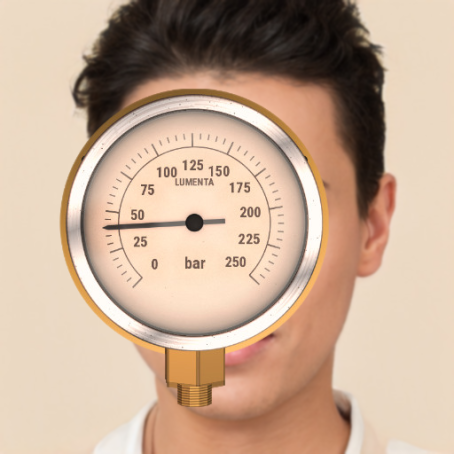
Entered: 40 bar
